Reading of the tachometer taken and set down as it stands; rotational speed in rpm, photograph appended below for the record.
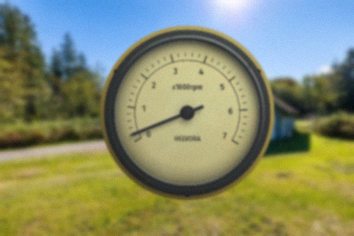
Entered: 200 rpm
